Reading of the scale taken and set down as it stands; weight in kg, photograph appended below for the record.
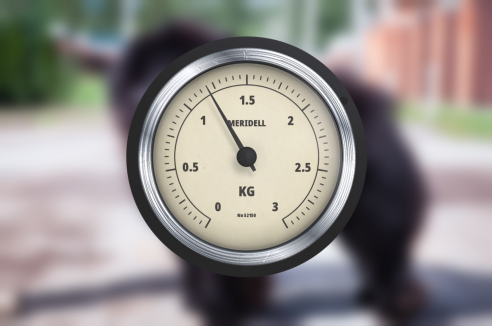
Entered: 1.2 kg
